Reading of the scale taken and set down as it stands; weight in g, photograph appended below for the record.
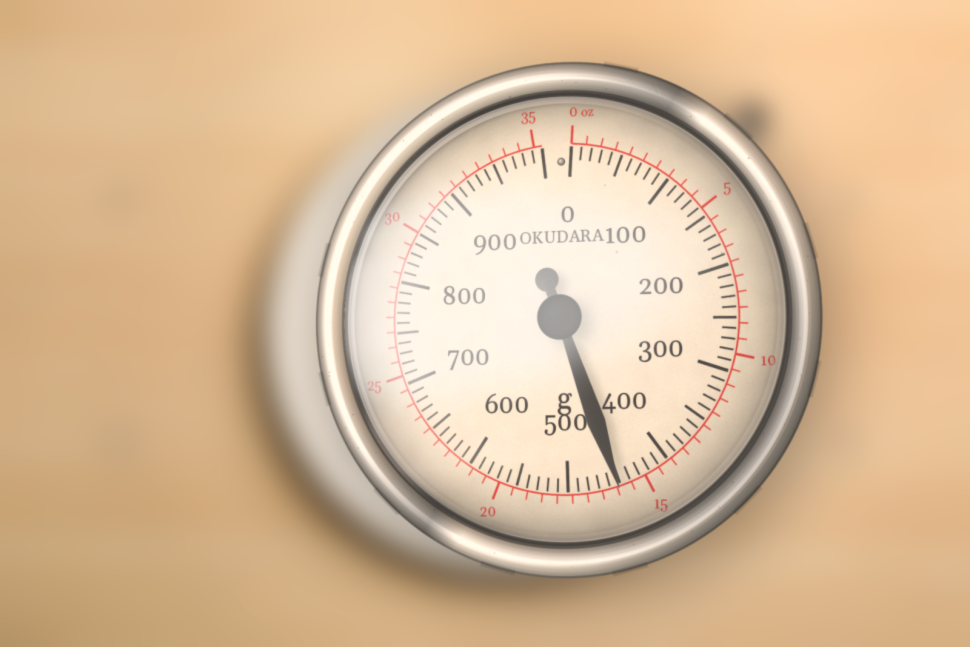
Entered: 450 g
